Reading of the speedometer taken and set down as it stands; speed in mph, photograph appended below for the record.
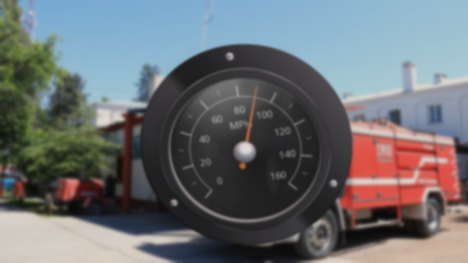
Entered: 90 mph
